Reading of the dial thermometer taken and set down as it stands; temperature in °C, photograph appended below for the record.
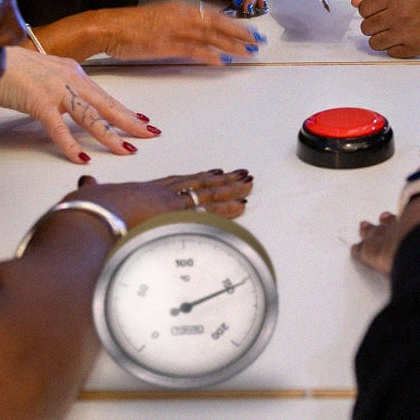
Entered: 150 °C
